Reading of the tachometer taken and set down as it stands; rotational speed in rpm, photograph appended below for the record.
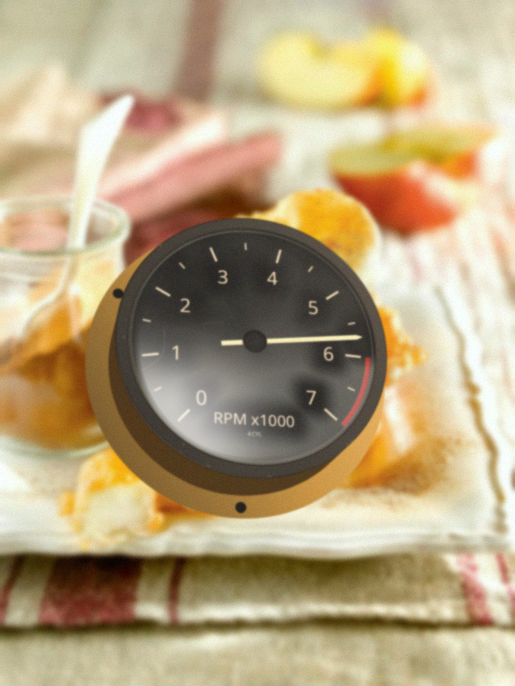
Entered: 5750 rpm
